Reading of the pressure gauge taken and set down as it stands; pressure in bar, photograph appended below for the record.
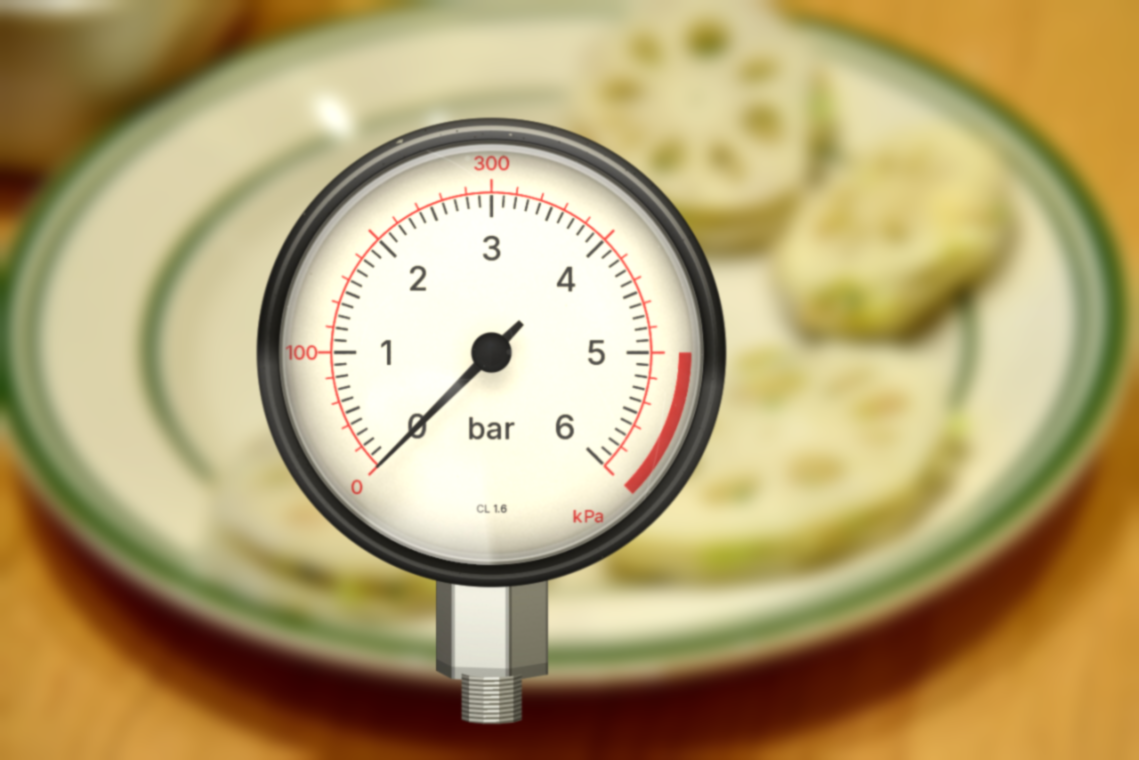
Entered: 0 bar
